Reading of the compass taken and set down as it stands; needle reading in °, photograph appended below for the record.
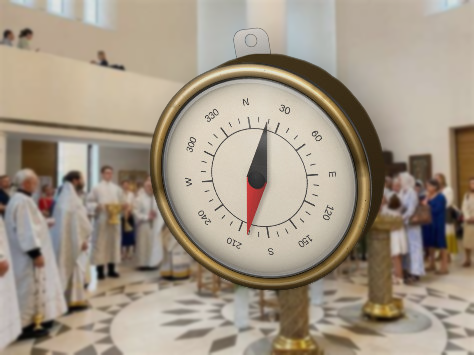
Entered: 200 °
